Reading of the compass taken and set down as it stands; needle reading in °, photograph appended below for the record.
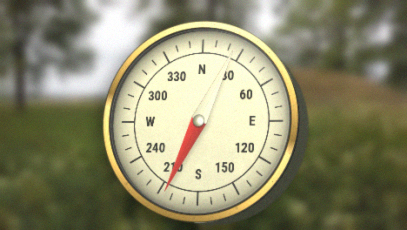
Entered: 205 °
